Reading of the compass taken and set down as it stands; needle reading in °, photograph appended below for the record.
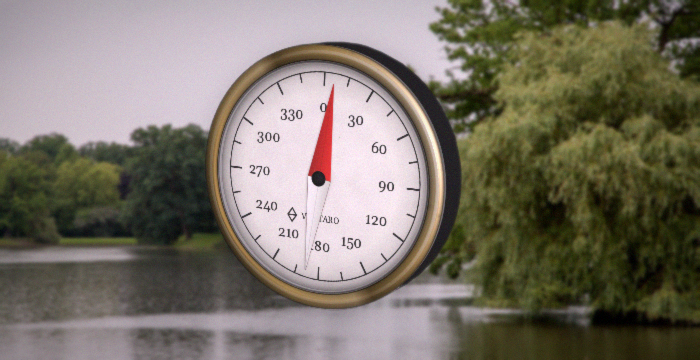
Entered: 7.5 °
